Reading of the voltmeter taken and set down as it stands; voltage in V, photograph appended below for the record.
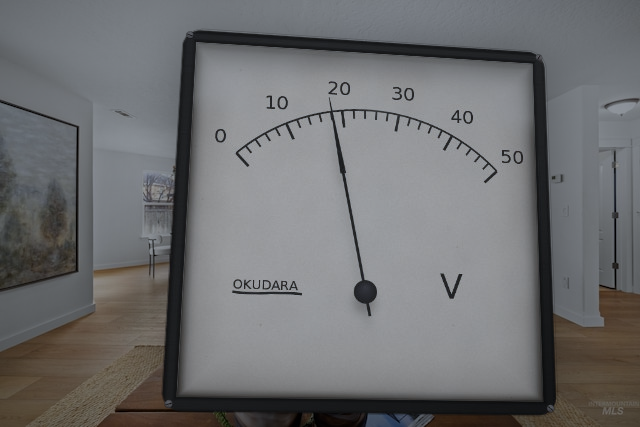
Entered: 18 V
